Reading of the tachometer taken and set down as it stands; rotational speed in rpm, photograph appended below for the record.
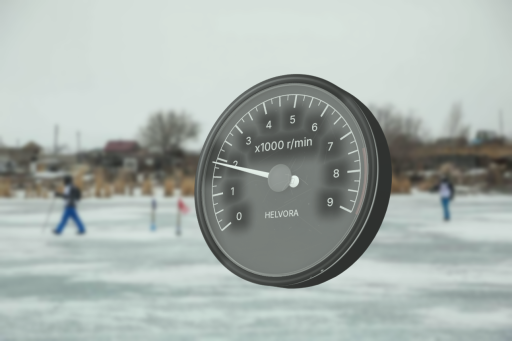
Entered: 1875 rpm
